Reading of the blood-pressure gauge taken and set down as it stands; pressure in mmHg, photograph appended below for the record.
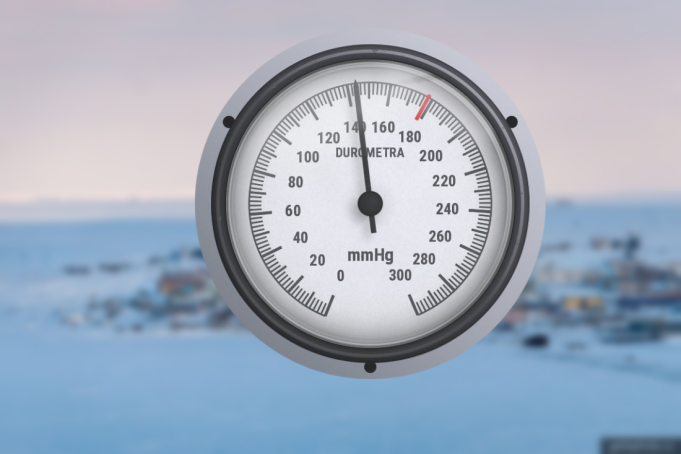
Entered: 144 mmHg
